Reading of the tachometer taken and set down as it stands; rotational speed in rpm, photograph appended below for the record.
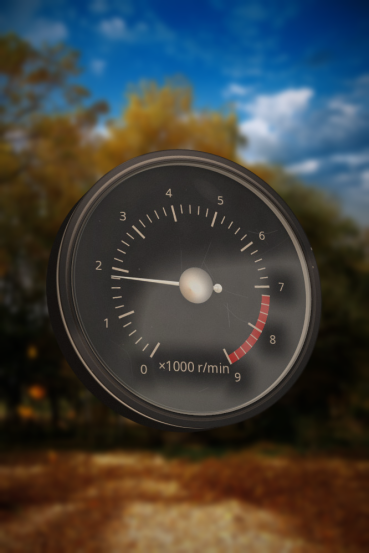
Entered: 1800 rpm
